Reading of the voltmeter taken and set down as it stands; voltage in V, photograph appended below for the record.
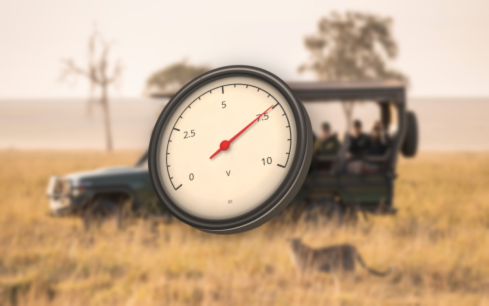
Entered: 7.5 V
